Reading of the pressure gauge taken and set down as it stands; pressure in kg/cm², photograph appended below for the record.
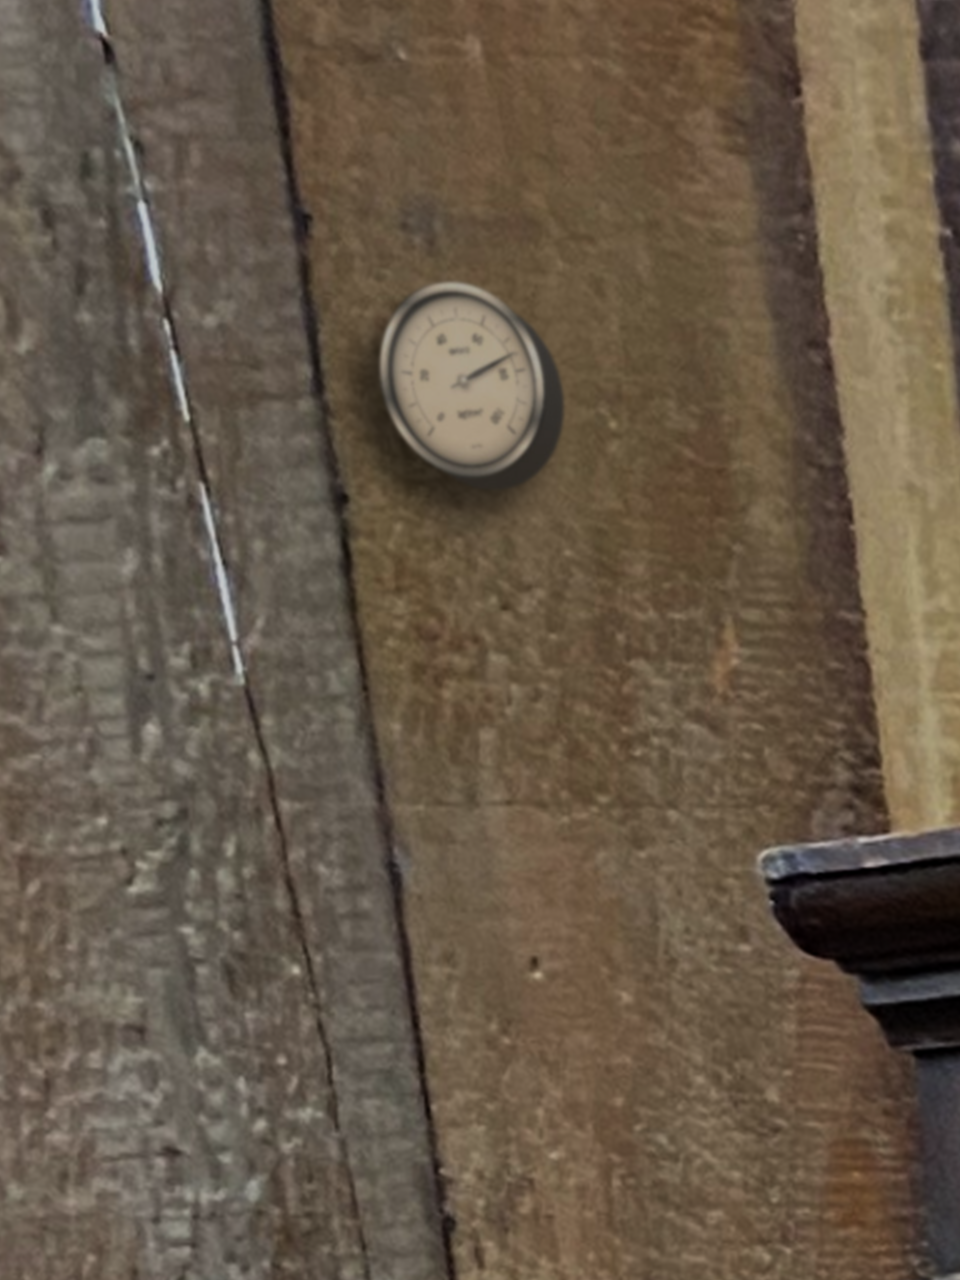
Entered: 75 kg/cm²
